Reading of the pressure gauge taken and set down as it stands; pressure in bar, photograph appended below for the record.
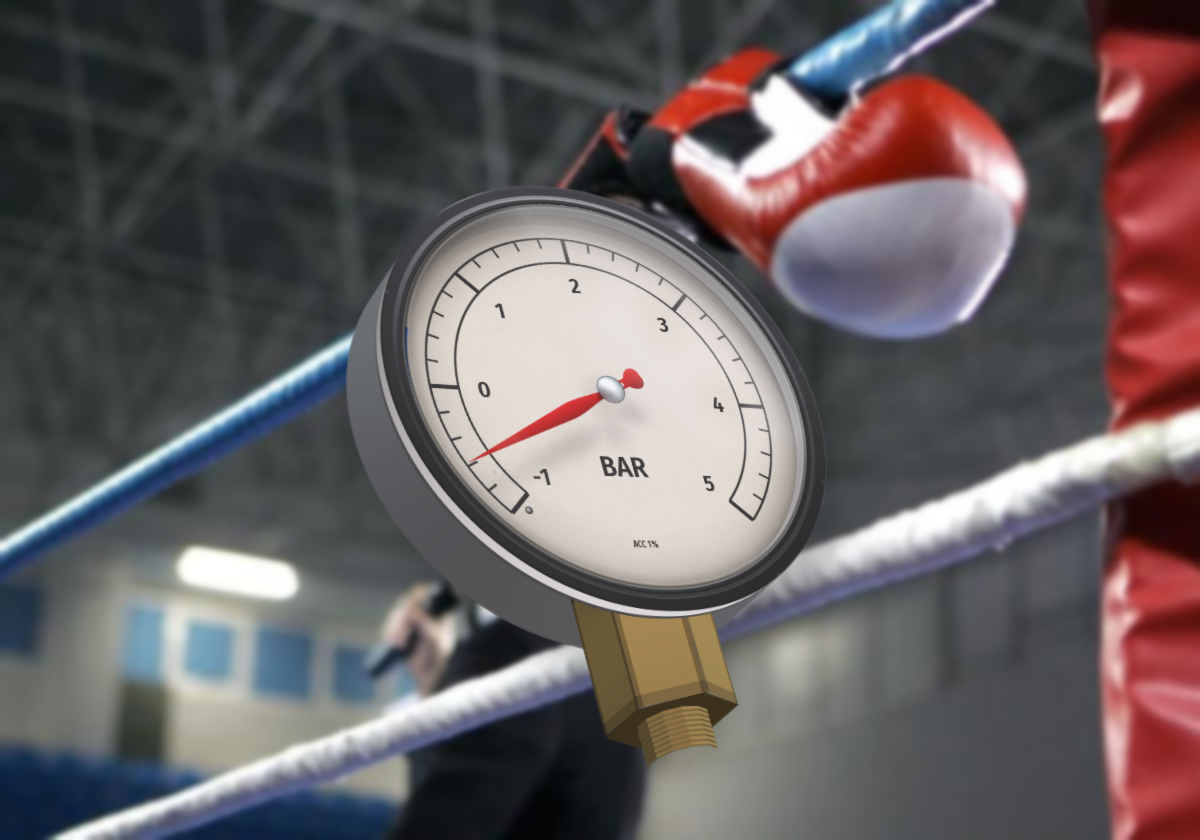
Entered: -0.6 bar
